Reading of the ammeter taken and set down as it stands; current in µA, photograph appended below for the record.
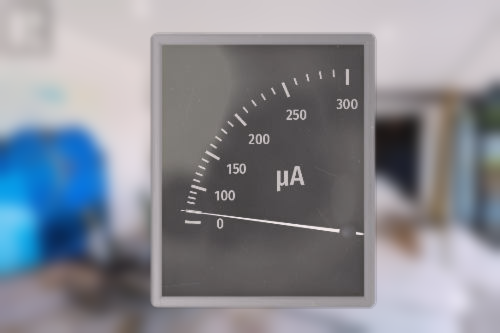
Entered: 50 µA
